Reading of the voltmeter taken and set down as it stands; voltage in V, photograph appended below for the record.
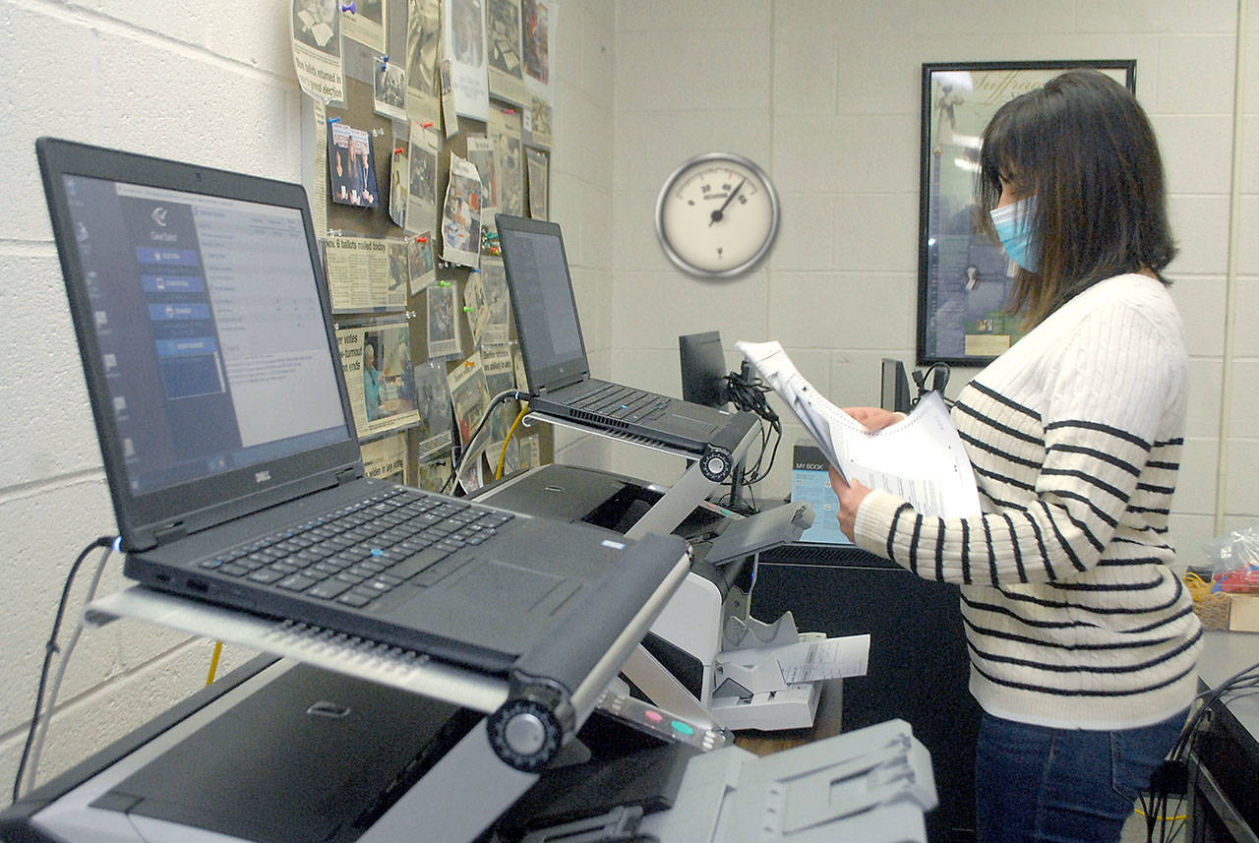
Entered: 50 V
